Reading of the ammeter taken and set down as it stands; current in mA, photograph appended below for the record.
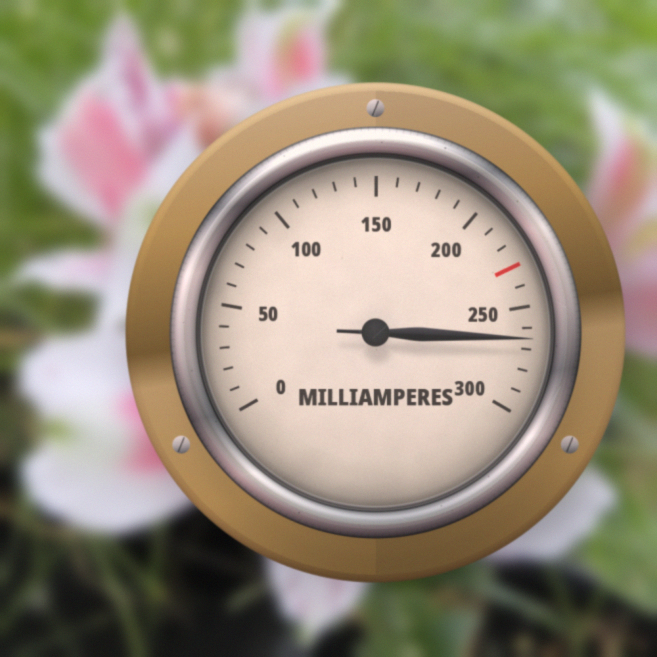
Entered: 265 mA
